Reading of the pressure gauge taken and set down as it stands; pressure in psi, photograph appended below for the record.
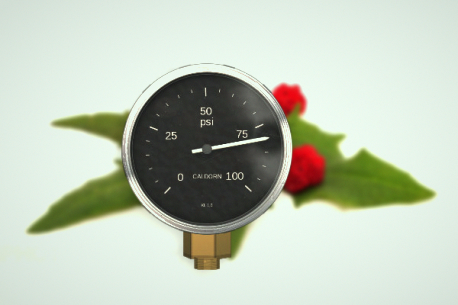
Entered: 80 psi
